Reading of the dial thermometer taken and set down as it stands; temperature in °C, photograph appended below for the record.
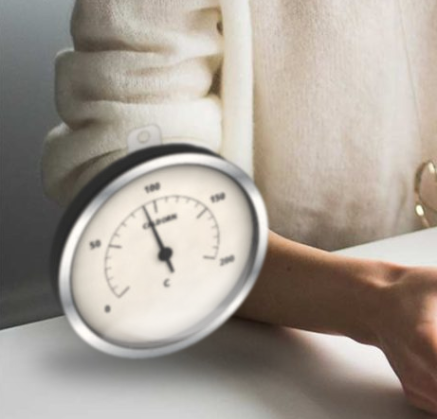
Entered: 90 °C
